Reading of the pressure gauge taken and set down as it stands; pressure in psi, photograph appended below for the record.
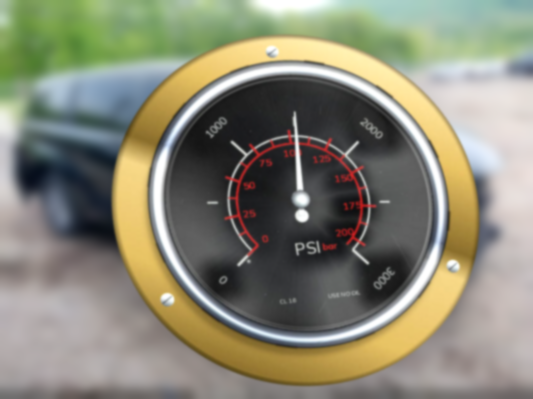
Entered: 1500 psi
